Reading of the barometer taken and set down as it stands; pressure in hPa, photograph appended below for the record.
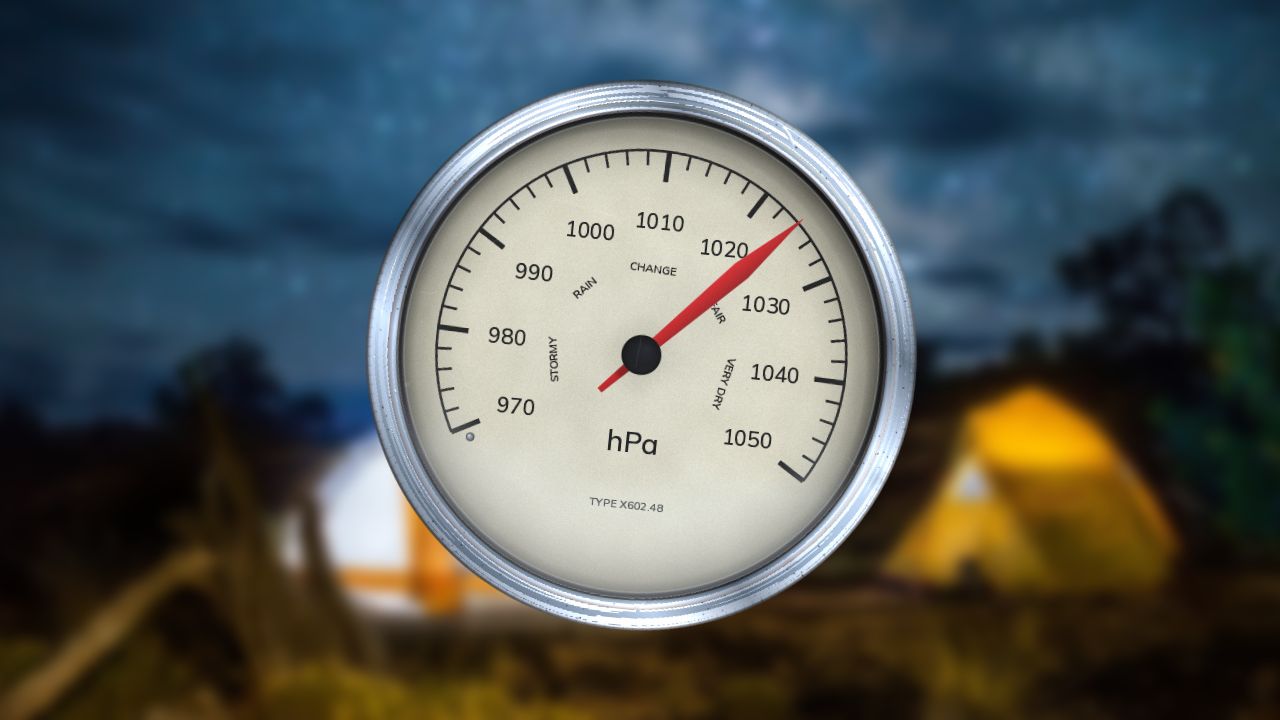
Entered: 1024 hPa
